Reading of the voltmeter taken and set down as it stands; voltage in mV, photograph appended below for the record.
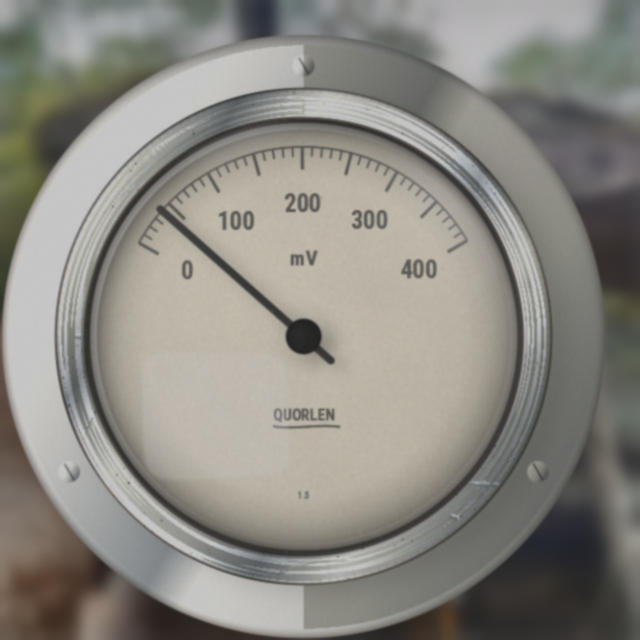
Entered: 40 mV
